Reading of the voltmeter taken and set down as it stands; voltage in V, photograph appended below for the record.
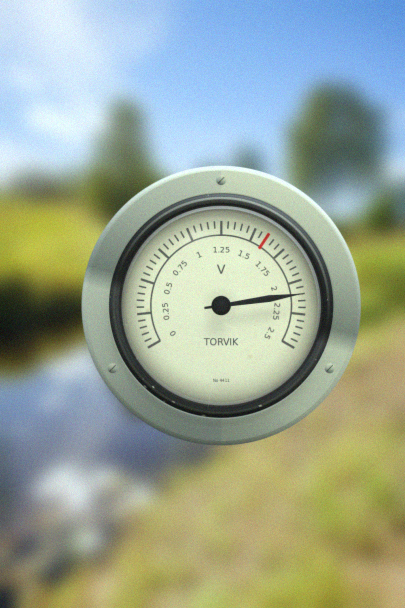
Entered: 2.1 V
